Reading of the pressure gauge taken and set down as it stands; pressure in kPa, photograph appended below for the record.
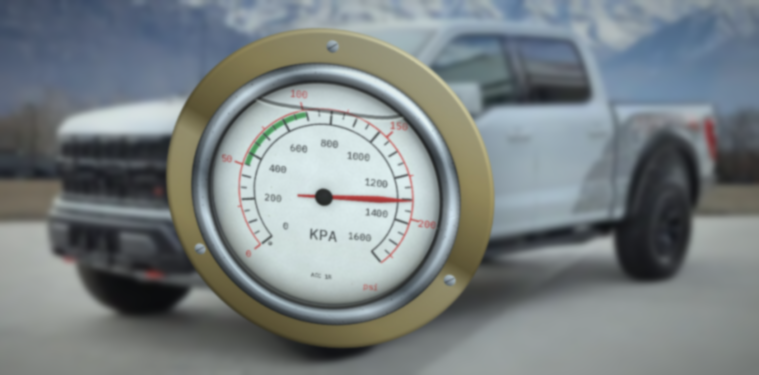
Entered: 1300 kPa
